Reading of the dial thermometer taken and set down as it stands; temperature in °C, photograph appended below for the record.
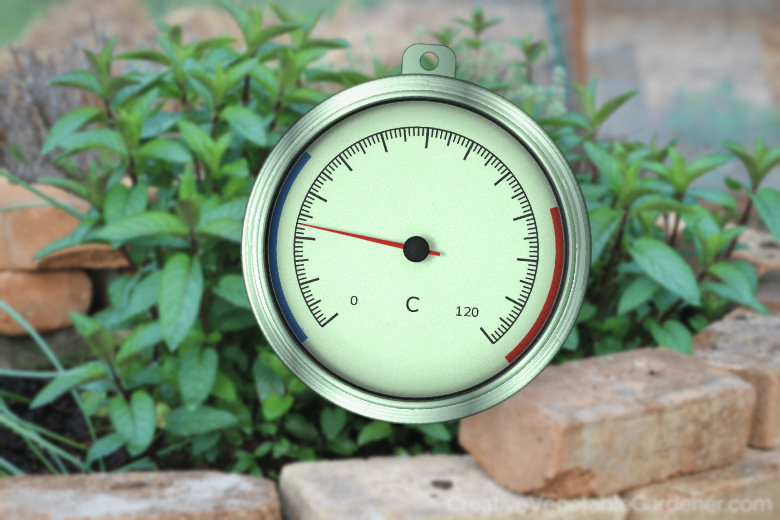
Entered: 23 °C
